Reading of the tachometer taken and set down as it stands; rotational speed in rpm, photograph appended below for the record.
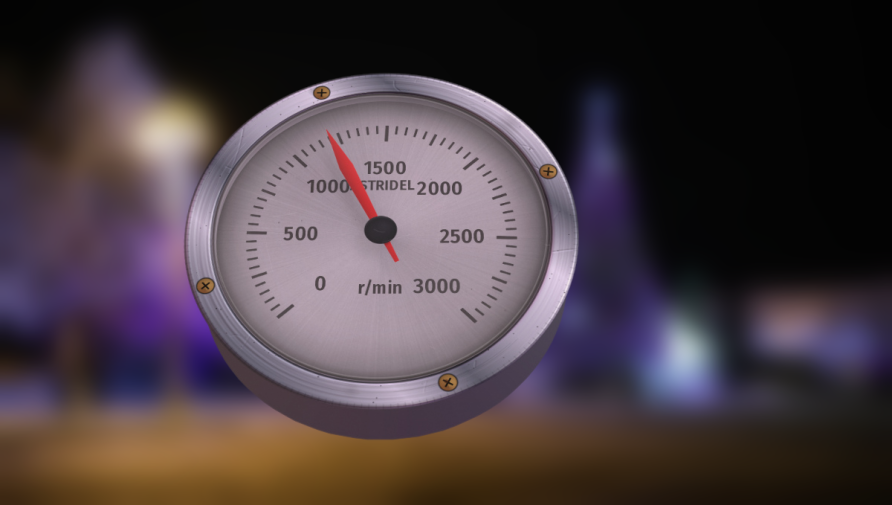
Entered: 1200 rpm
